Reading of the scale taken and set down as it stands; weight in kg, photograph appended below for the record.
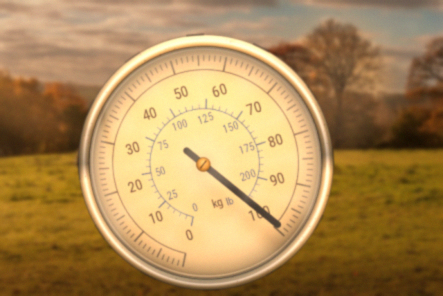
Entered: 99 kg
